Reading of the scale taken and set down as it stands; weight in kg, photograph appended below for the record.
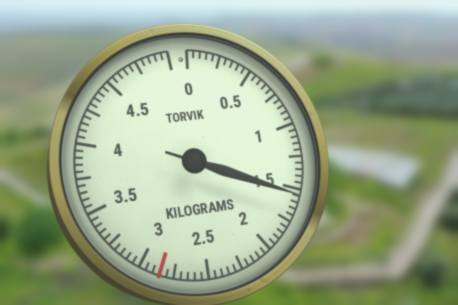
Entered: 1.55 kg
